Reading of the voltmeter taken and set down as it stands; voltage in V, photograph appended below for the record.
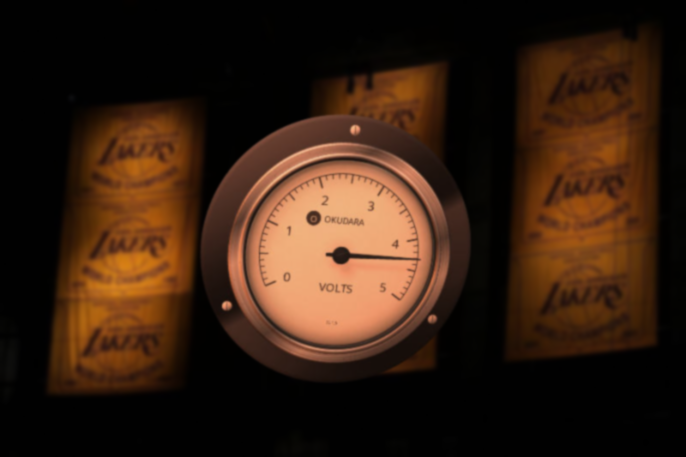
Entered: 4.3 V
